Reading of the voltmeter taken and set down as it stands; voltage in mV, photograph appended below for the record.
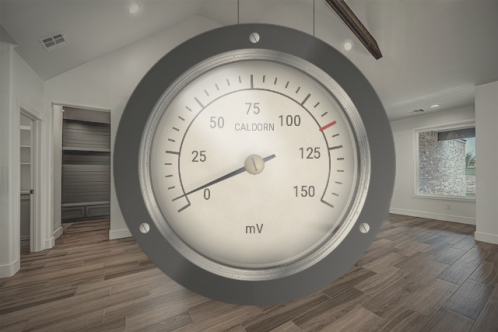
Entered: 5 mV
